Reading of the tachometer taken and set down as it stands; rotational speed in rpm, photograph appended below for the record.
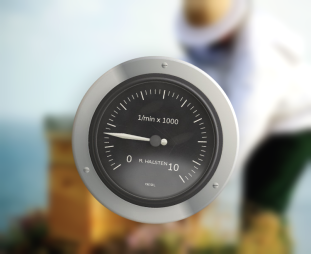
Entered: 1600 rpm
